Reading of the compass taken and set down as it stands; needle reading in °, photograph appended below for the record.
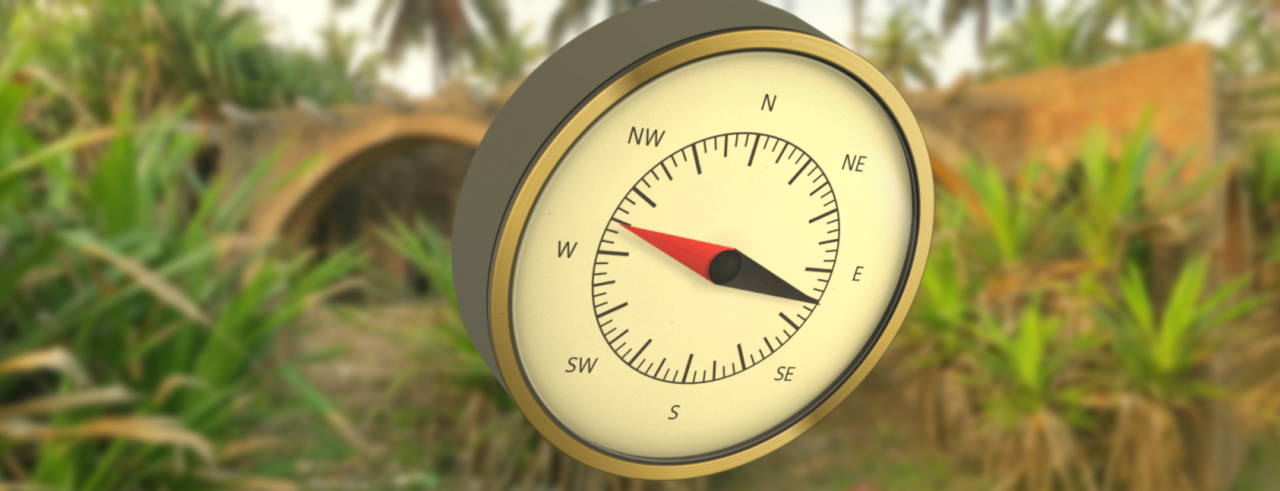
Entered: 285 °
